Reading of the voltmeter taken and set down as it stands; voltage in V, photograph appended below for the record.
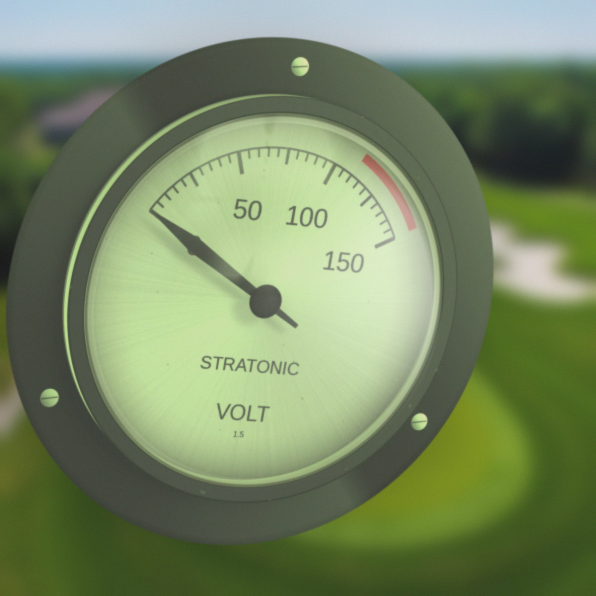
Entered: 0 V
